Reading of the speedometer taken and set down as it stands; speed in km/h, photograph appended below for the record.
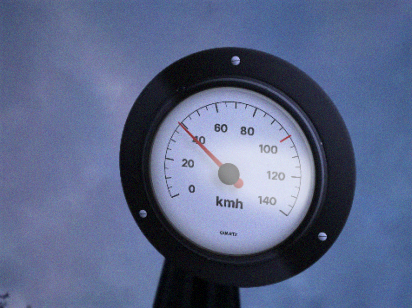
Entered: 40 km/h
